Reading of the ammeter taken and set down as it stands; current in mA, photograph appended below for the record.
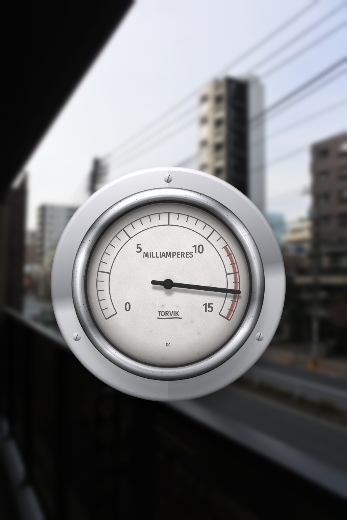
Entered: 13.5 mA
